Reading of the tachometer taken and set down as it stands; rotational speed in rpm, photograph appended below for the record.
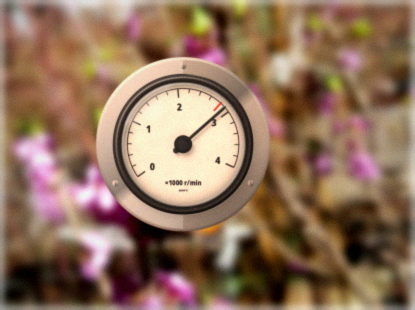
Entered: 2900 rpm
